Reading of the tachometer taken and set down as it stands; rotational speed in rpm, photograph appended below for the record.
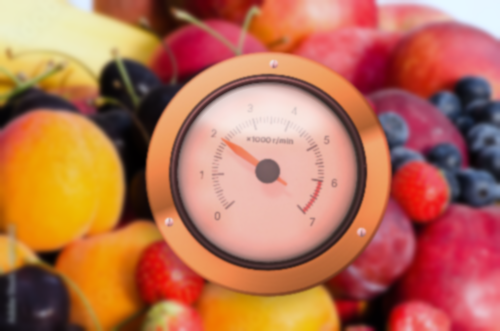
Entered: 2000 rpm
